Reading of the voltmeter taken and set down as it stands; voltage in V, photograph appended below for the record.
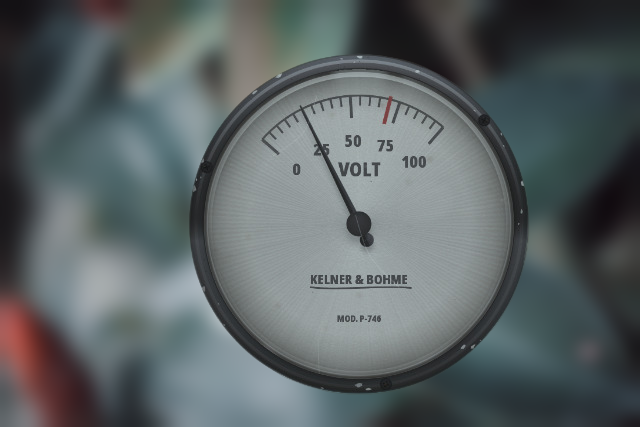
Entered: 25 V
